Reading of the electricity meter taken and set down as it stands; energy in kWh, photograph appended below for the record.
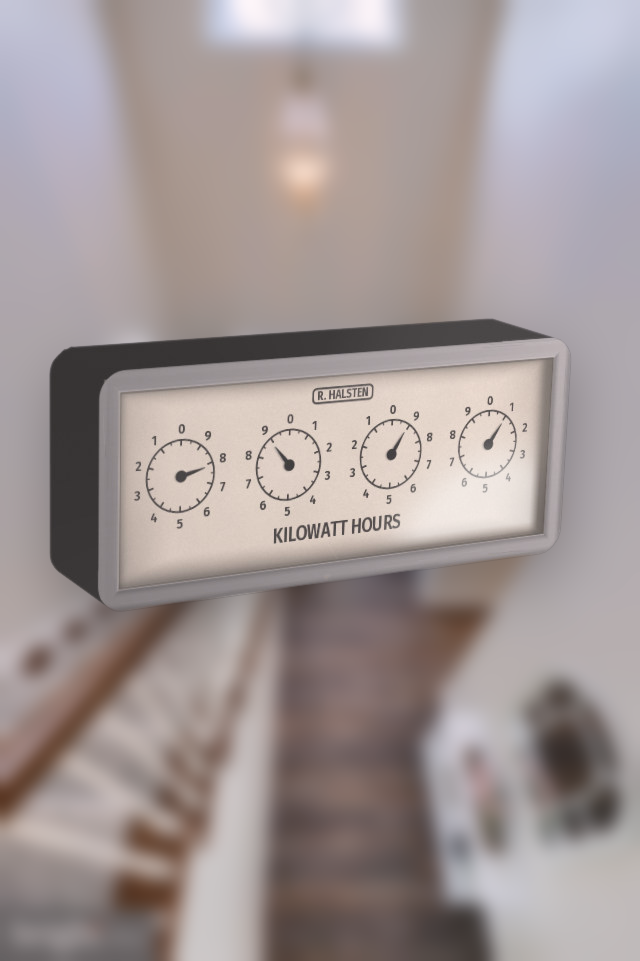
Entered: 7891 kWh
